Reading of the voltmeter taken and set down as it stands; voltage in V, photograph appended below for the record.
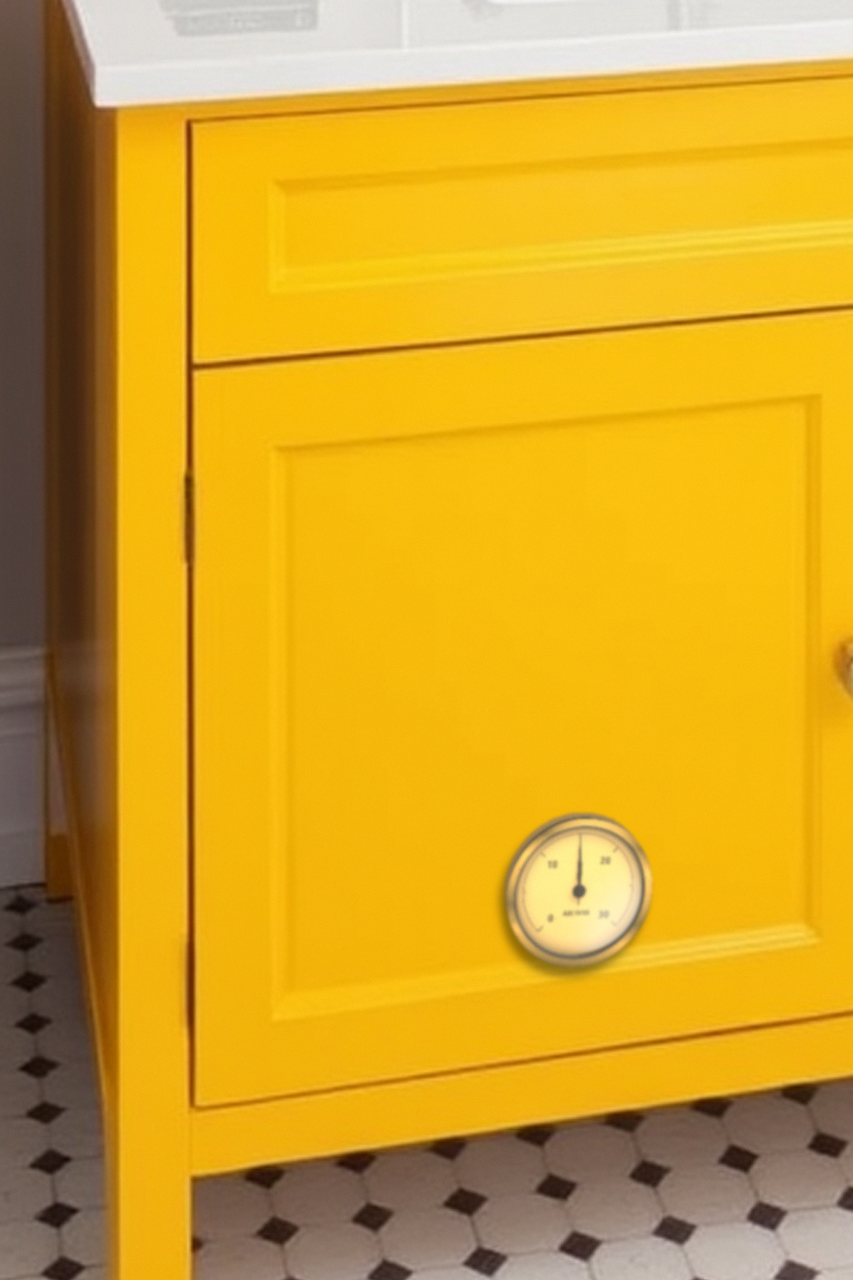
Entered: 15 V
